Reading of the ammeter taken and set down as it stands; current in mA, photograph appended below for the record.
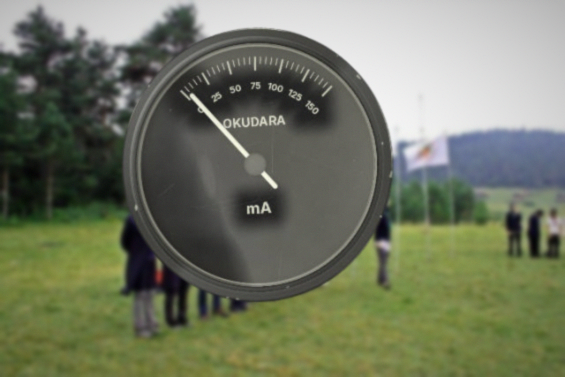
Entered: 5 mA
